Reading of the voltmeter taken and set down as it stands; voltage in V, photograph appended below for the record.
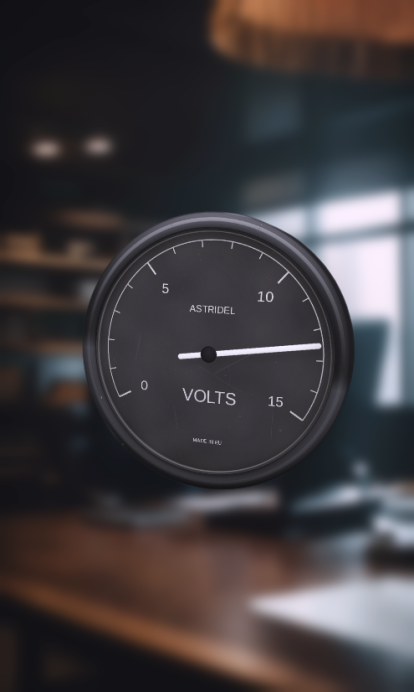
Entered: 12.5 V
